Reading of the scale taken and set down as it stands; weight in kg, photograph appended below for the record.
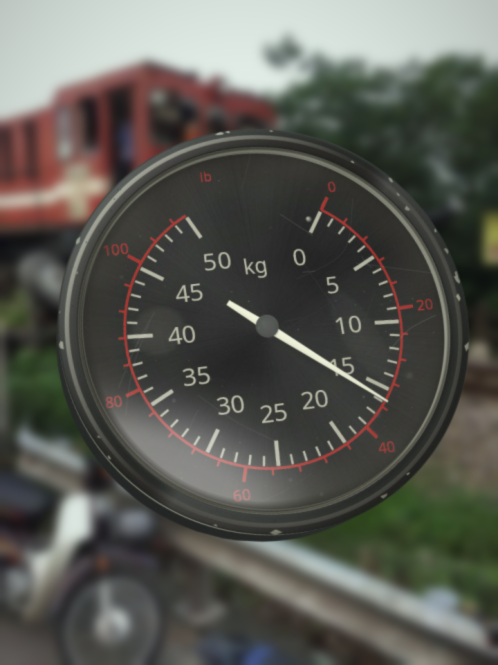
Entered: 16 kg
